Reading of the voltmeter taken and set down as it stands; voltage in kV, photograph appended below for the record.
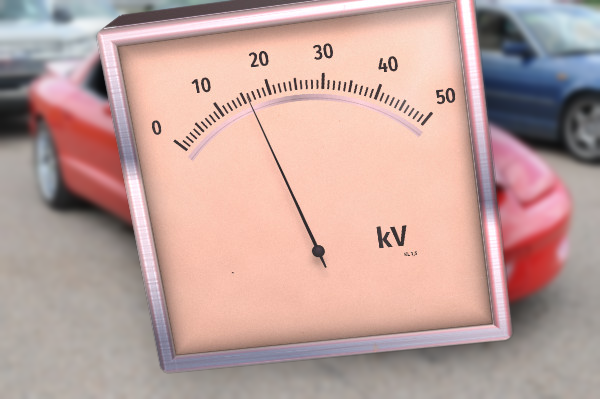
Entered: 16 kV
